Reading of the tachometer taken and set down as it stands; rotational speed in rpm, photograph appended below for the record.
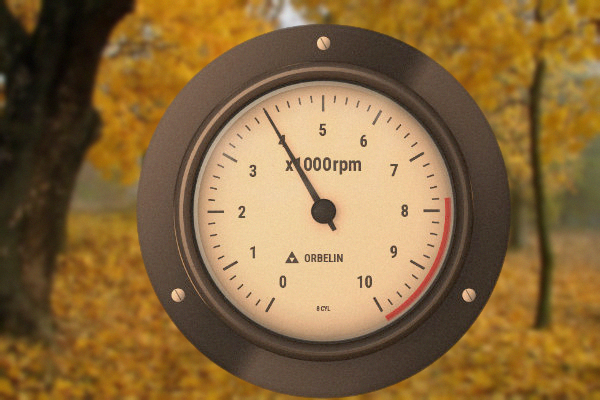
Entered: 4000 rpm
